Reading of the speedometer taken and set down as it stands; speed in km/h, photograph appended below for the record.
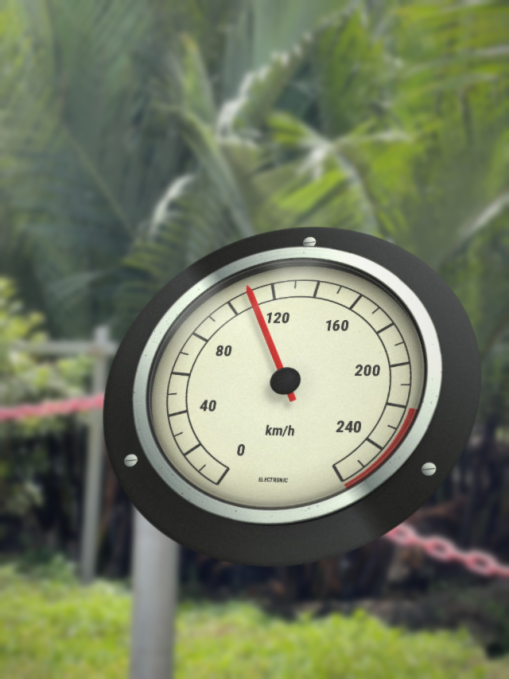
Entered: 110 km/h
